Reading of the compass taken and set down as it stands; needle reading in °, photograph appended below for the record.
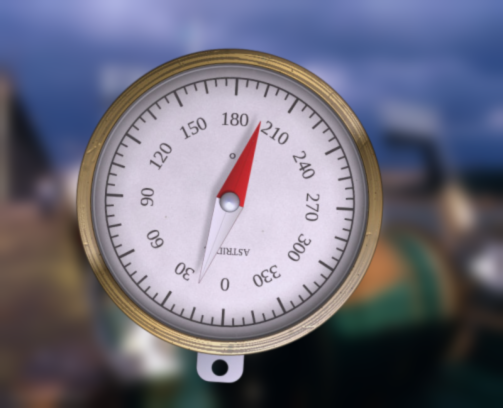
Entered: 197.5 °
